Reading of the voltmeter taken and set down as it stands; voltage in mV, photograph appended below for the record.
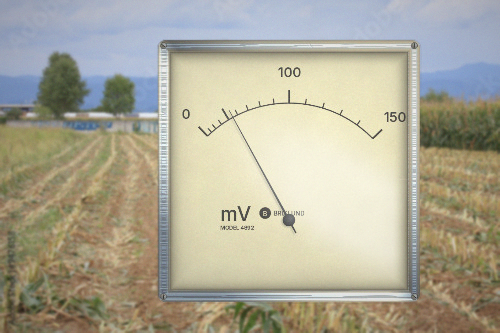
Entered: 55 mV
